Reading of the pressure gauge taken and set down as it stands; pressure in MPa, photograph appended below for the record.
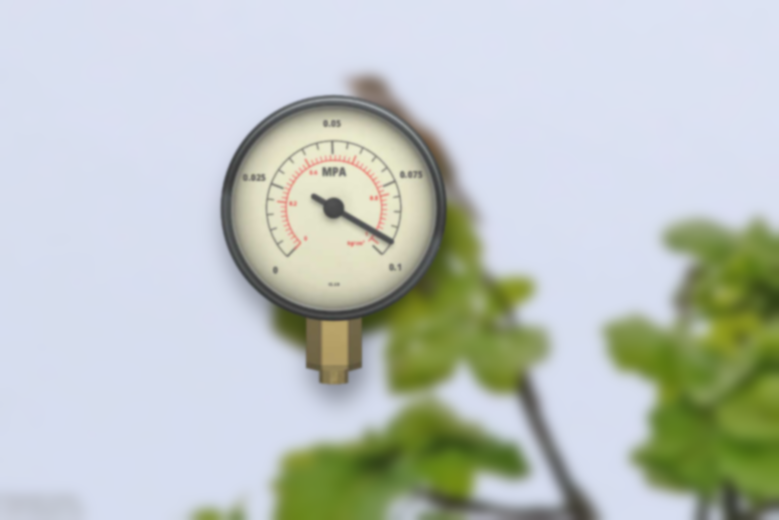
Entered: 0.095 MPa
